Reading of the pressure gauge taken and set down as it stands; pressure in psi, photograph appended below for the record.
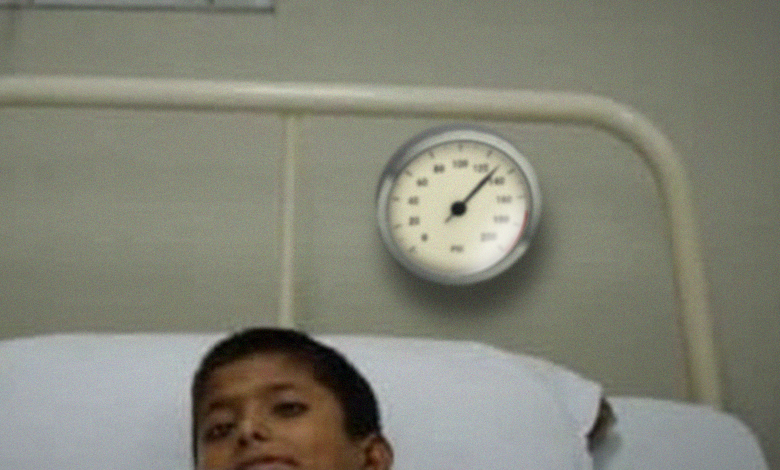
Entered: 130 psi
